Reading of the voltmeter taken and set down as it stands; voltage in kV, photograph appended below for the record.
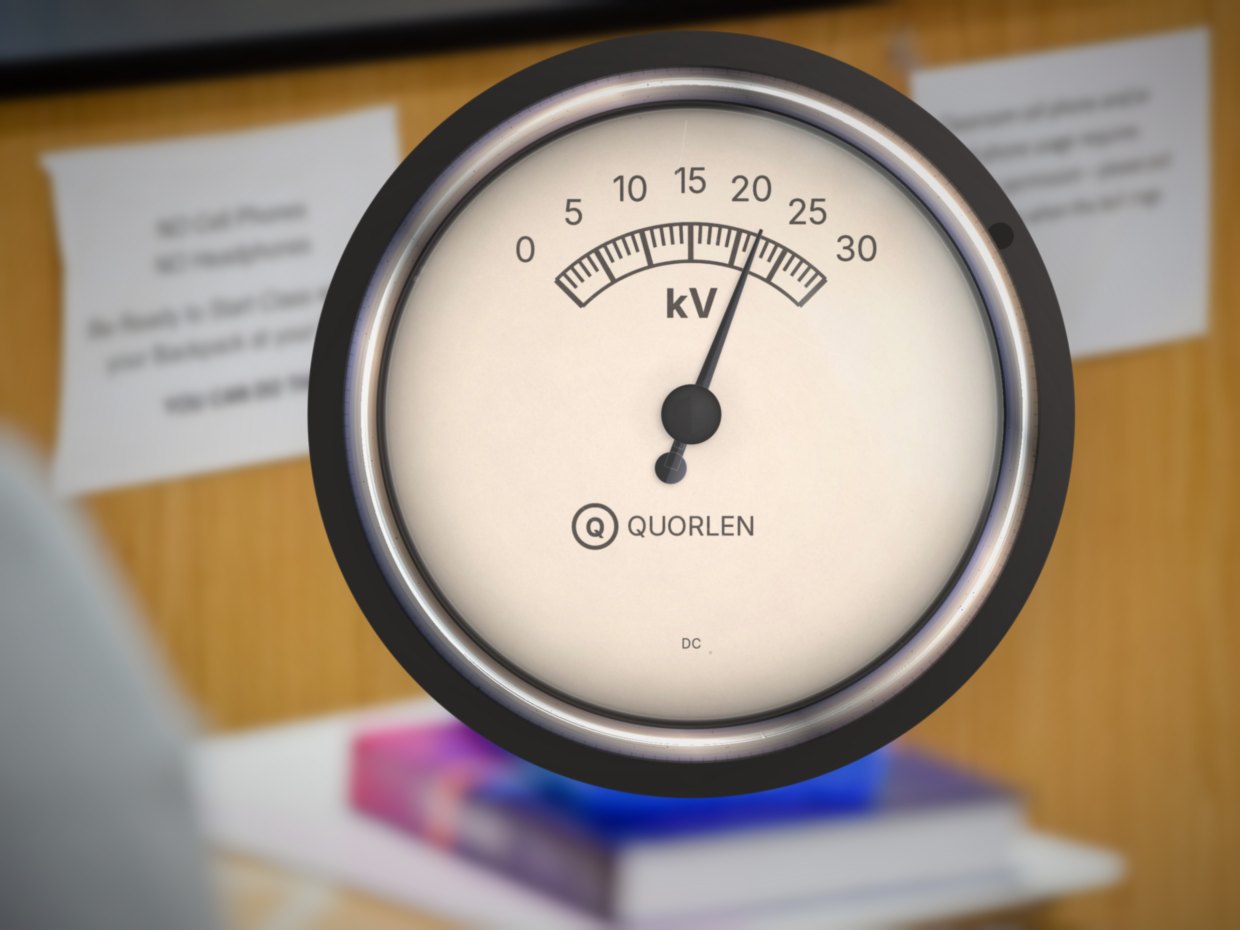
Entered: 22 kV
